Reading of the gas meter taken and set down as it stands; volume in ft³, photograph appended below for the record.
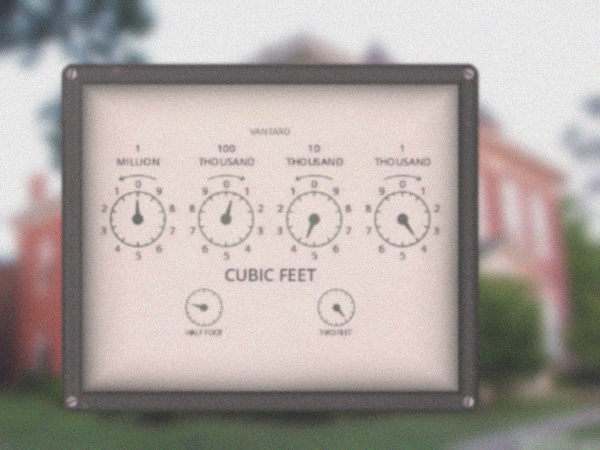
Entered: 4400 ft³
